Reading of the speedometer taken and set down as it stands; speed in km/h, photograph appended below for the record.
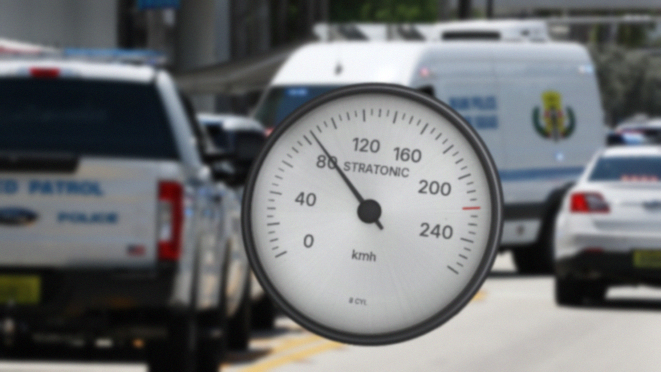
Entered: 85 km/h
